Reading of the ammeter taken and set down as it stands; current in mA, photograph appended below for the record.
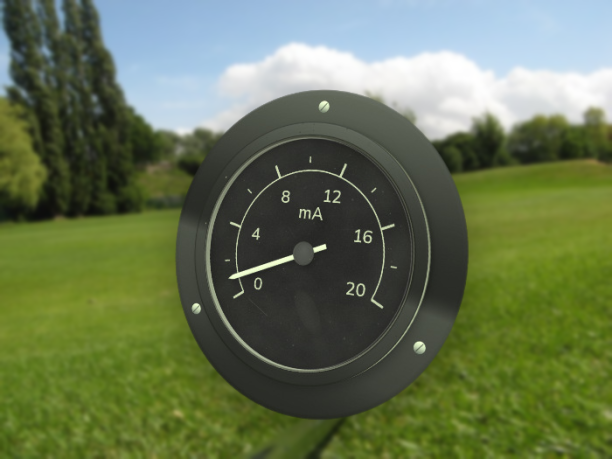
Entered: 1 mA
